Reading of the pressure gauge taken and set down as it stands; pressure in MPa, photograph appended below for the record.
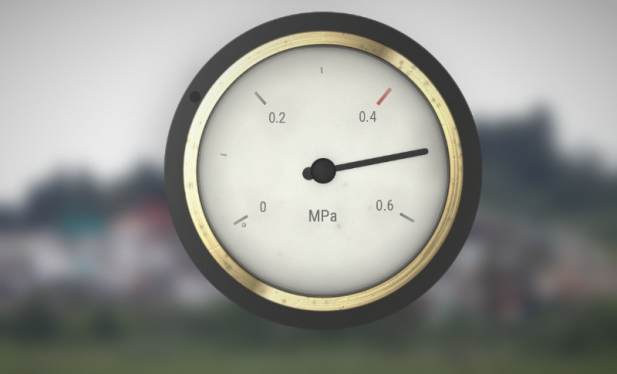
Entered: 0.5 MPa
